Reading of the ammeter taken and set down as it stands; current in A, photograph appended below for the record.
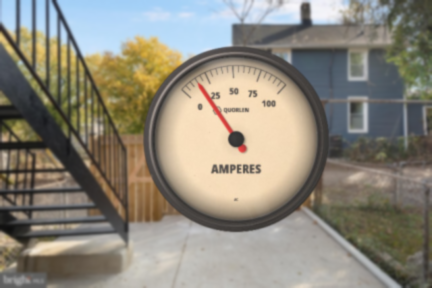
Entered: 15 A
